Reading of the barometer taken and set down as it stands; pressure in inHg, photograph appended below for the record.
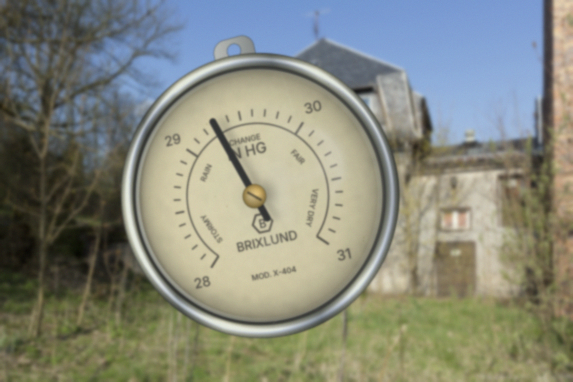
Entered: 29.3 inHg
